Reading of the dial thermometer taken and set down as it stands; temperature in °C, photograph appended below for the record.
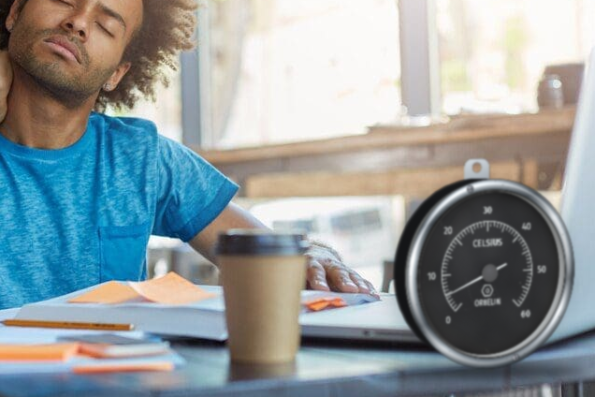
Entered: 5 °C
